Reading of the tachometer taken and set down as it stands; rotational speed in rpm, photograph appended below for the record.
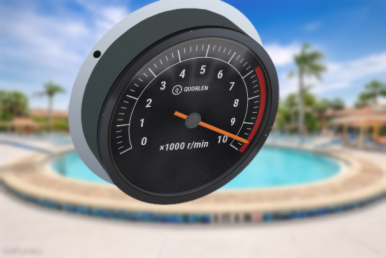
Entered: 9600 rpm
